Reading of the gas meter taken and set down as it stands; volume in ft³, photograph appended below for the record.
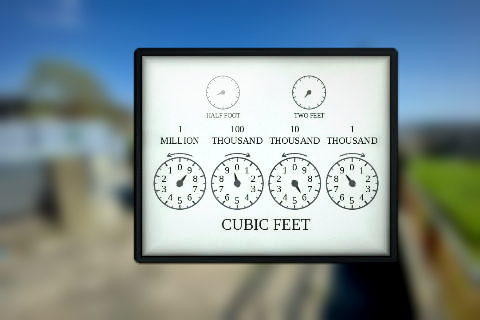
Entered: 895900 ft³
